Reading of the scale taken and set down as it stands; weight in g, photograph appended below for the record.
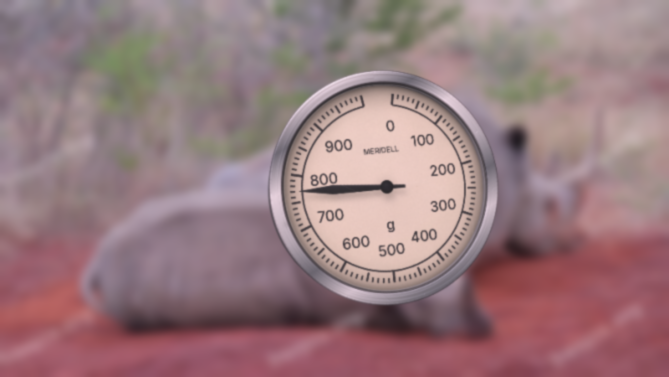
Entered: 770 g
